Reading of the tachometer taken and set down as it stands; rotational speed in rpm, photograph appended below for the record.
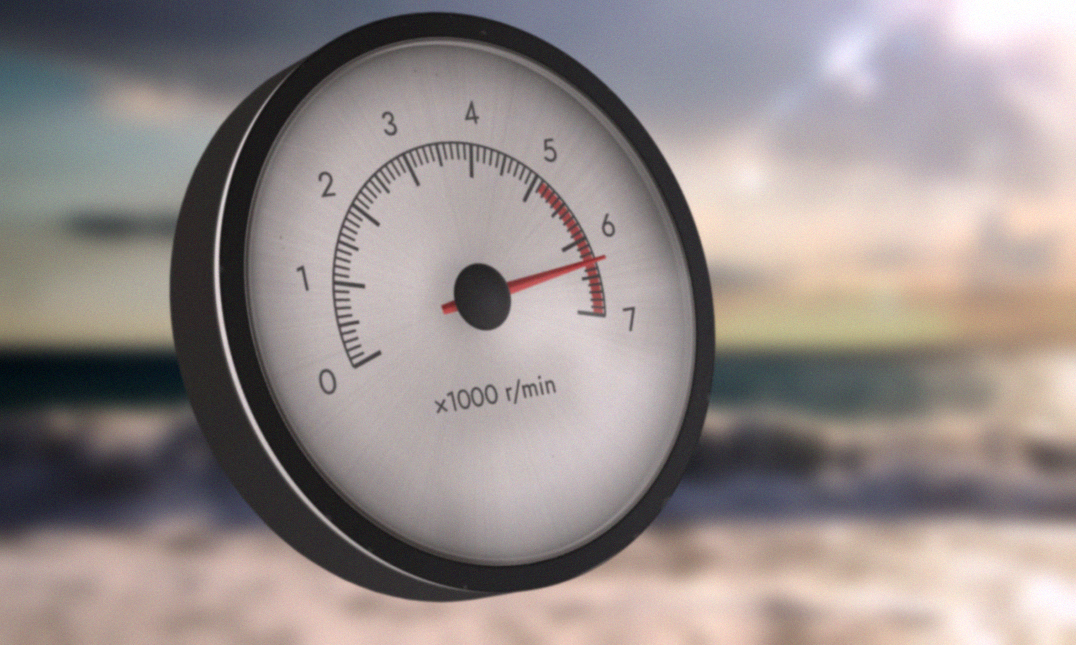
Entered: 6300 rpm
